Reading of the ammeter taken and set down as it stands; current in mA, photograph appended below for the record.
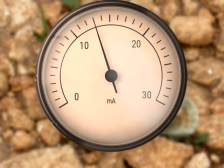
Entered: 13 mA
